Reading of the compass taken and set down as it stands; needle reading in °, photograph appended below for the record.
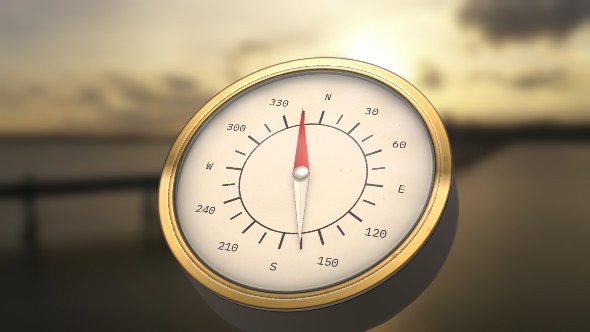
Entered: 345 °
